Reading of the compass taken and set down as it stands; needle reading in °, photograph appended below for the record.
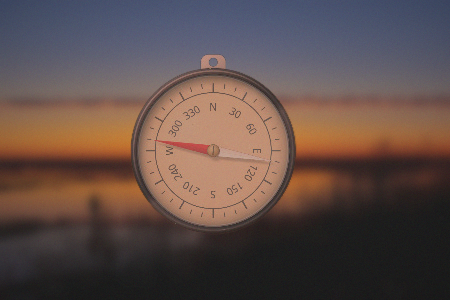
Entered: 280 °
